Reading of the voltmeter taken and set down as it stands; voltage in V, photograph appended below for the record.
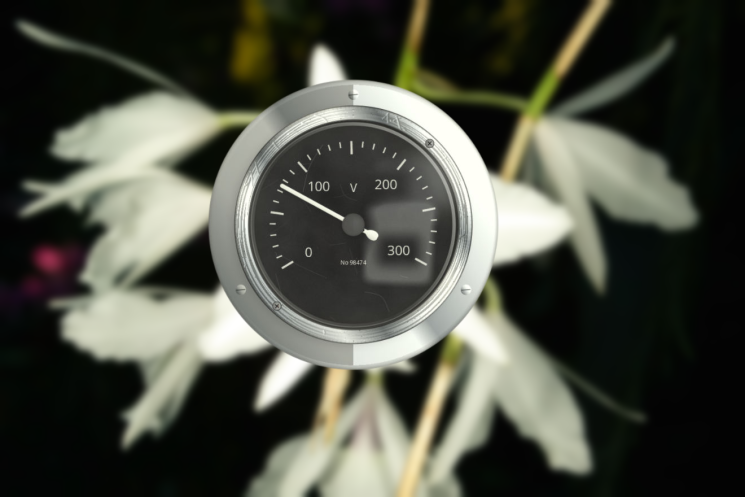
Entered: 75 V
